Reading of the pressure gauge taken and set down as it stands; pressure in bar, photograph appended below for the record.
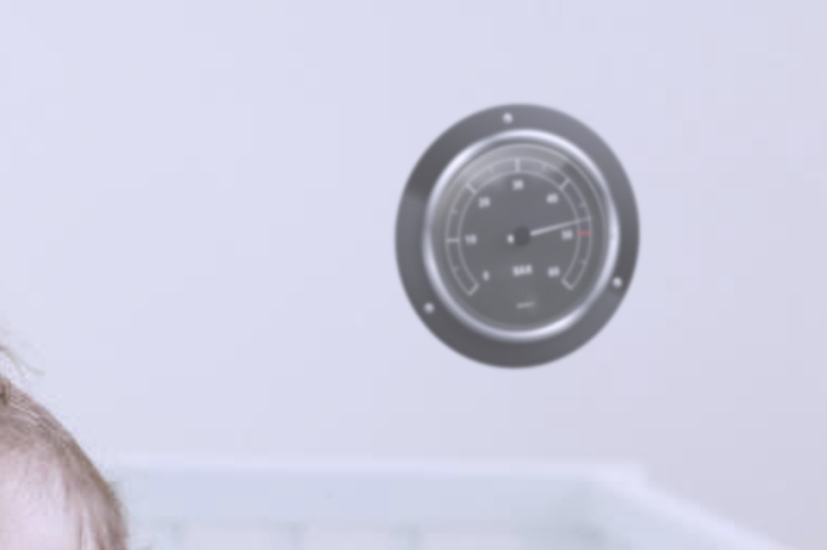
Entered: 47.5 bar
